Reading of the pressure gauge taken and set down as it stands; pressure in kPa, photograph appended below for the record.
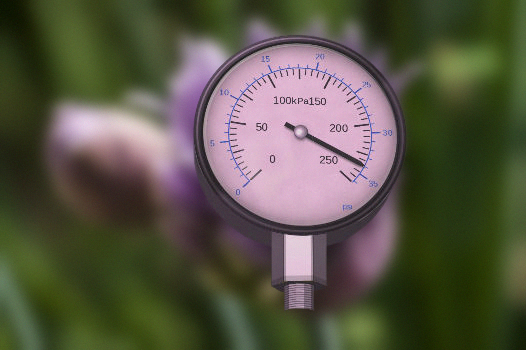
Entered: 235 kPa
